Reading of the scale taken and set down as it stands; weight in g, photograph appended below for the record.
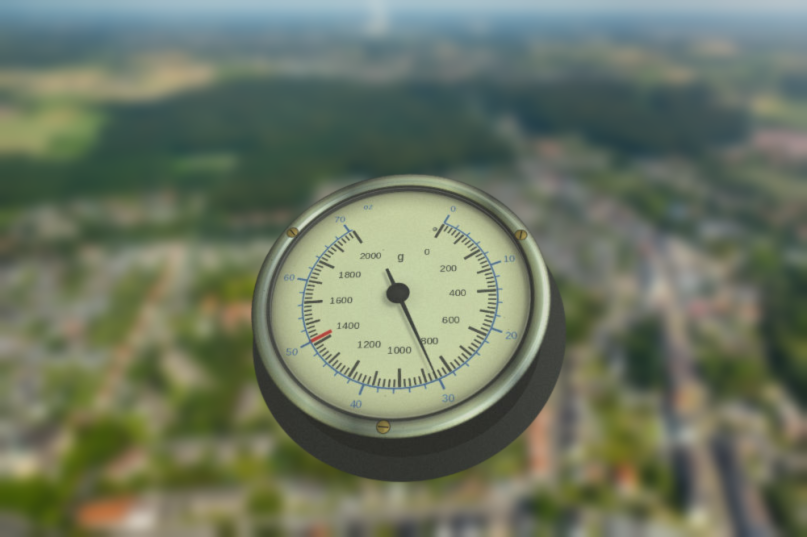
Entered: 860 g
